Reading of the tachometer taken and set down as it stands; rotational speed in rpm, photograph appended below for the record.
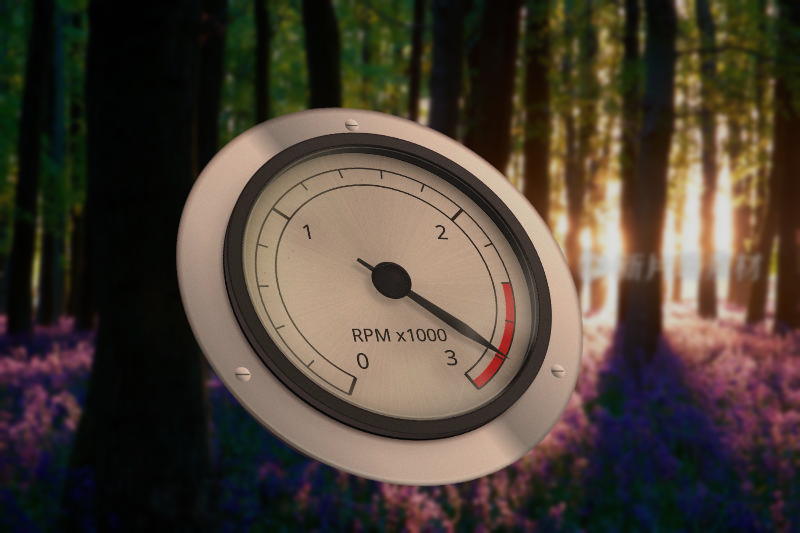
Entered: 2800 rpm
